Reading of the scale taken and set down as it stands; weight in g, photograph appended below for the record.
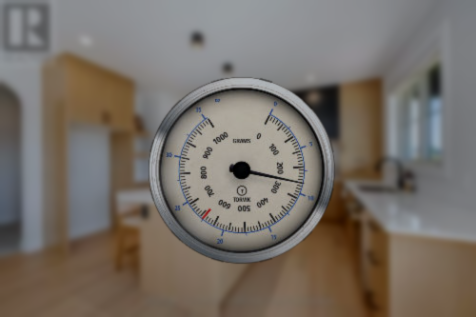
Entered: 250 g
